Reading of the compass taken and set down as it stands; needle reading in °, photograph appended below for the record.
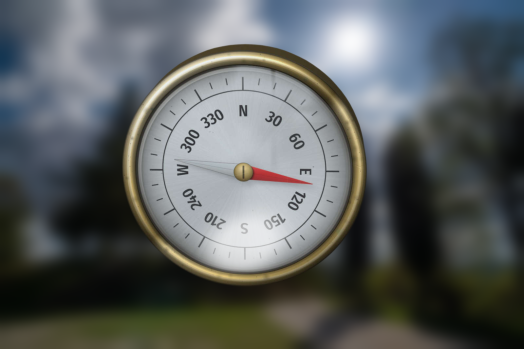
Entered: 100 °
